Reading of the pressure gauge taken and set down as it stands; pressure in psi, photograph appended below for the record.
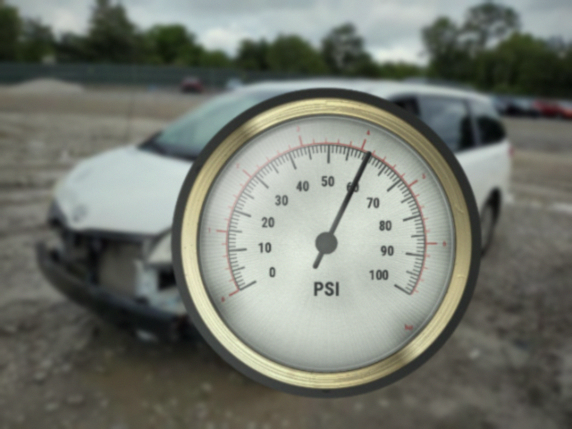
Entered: 60 psi
